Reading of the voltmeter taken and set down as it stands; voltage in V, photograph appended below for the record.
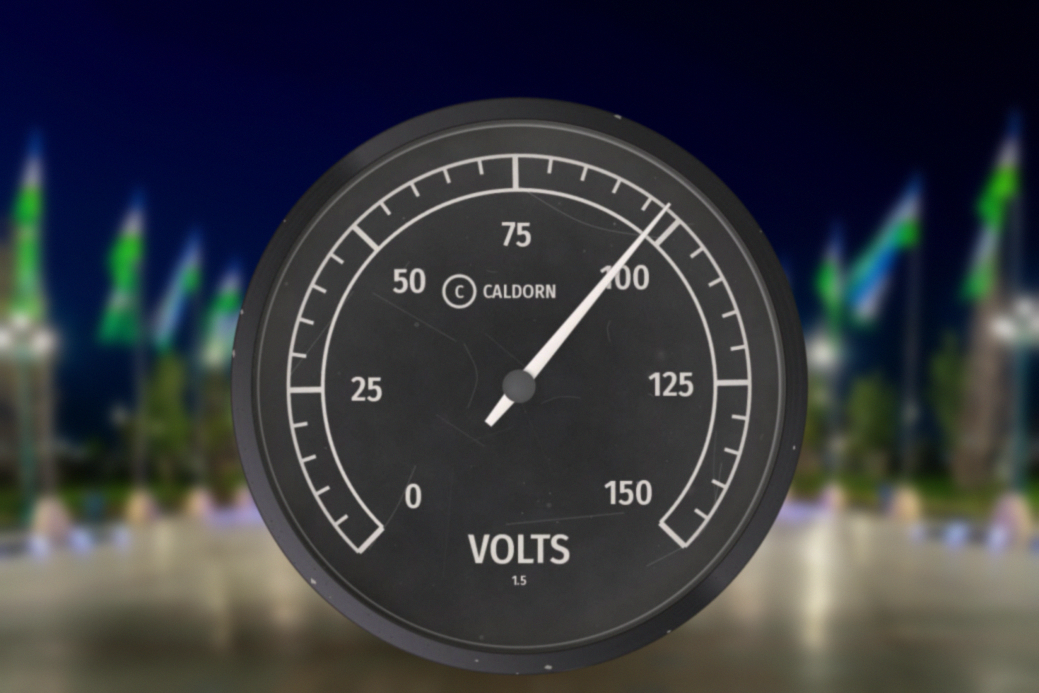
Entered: 97.5 V
